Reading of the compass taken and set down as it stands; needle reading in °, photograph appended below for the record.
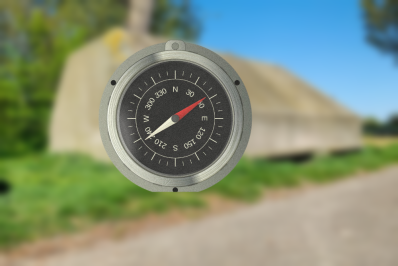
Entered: 55 °
